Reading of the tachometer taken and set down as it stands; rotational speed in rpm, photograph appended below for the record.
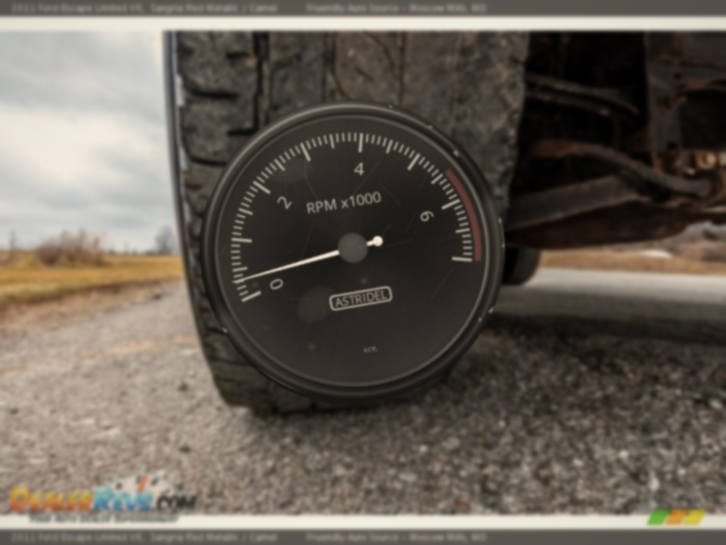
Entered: 300 rpm
